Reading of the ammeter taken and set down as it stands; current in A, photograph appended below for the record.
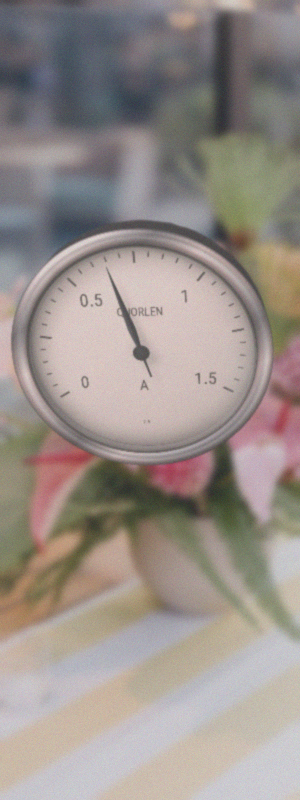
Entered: 0.65 A
